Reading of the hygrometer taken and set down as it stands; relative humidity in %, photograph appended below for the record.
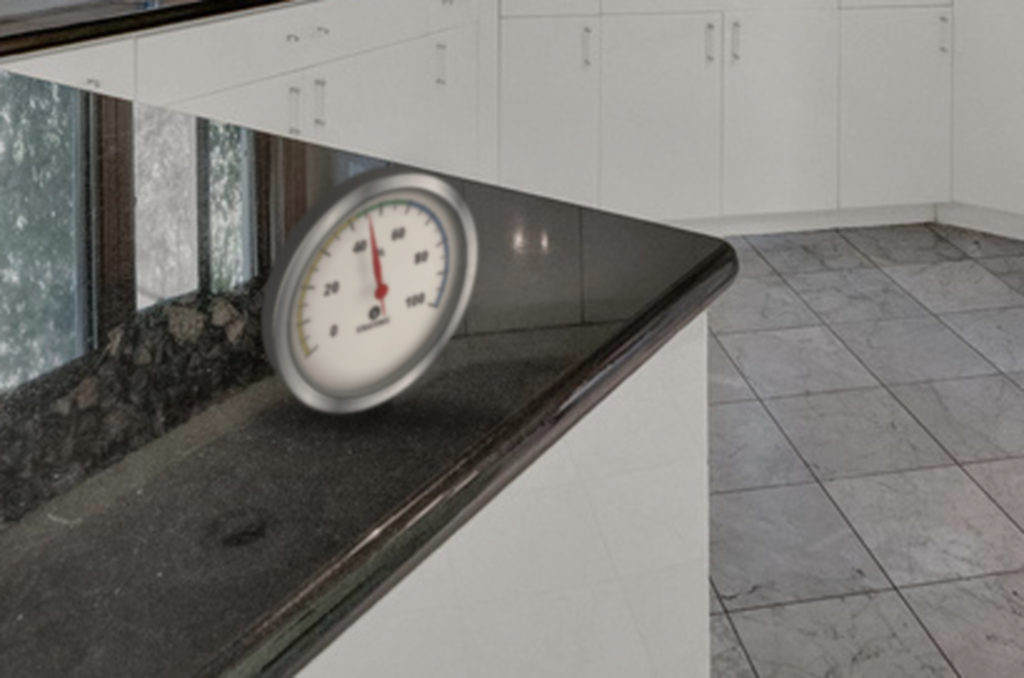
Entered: 45 %
